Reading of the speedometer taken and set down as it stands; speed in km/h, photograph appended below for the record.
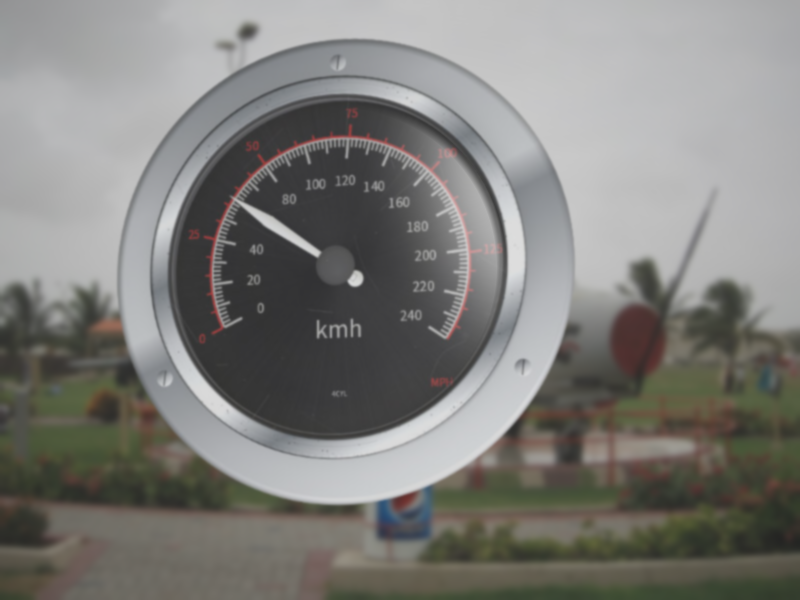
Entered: 60 km/h
